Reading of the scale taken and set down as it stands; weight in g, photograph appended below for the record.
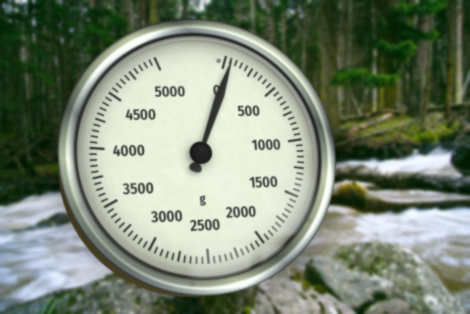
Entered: 50 g
